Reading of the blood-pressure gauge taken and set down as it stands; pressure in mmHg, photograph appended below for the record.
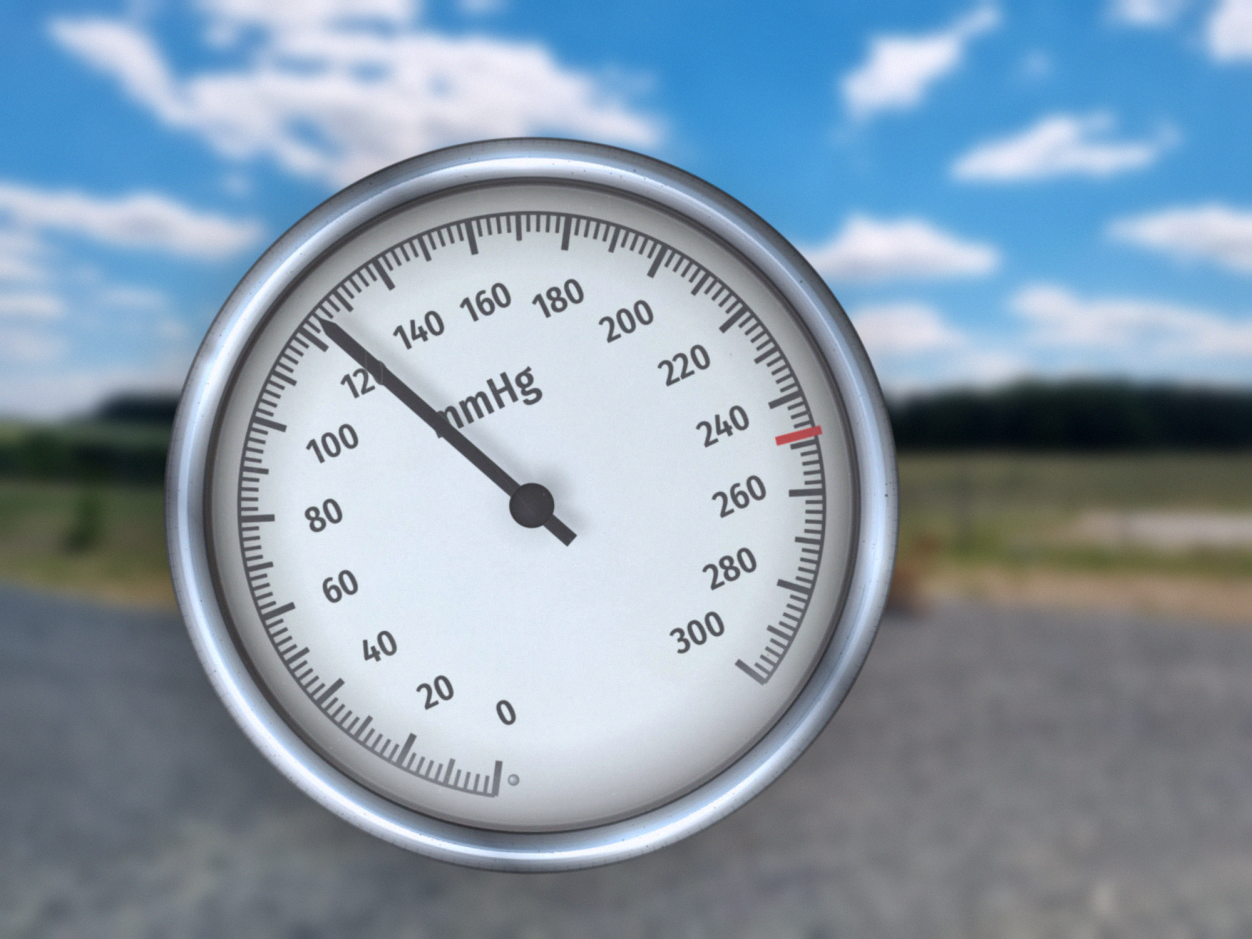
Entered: 124 mmHg
